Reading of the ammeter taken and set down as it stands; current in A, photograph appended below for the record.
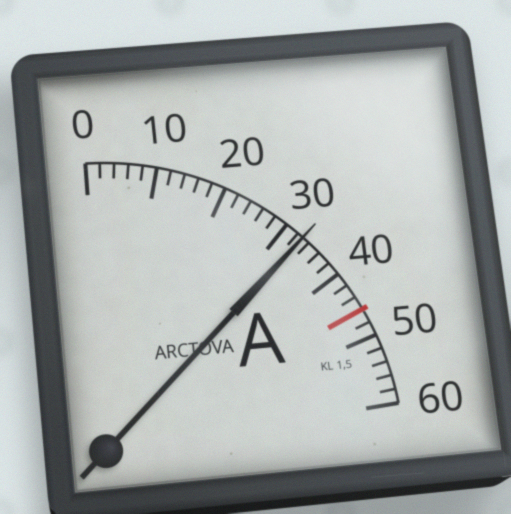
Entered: 33 A
